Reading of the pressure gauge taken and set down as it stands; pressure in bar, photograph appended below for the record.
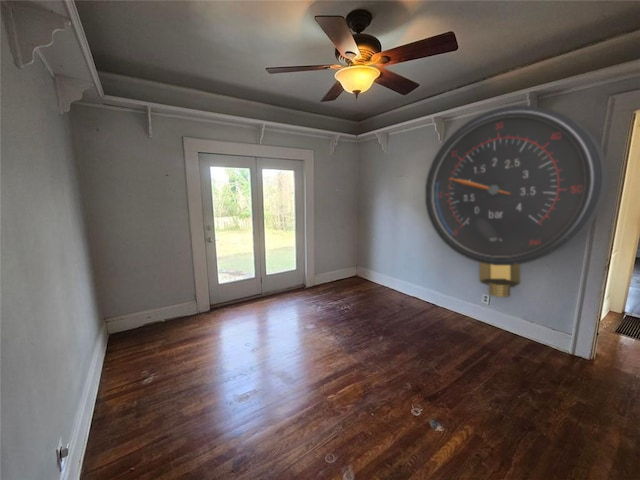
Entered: 1 bar
